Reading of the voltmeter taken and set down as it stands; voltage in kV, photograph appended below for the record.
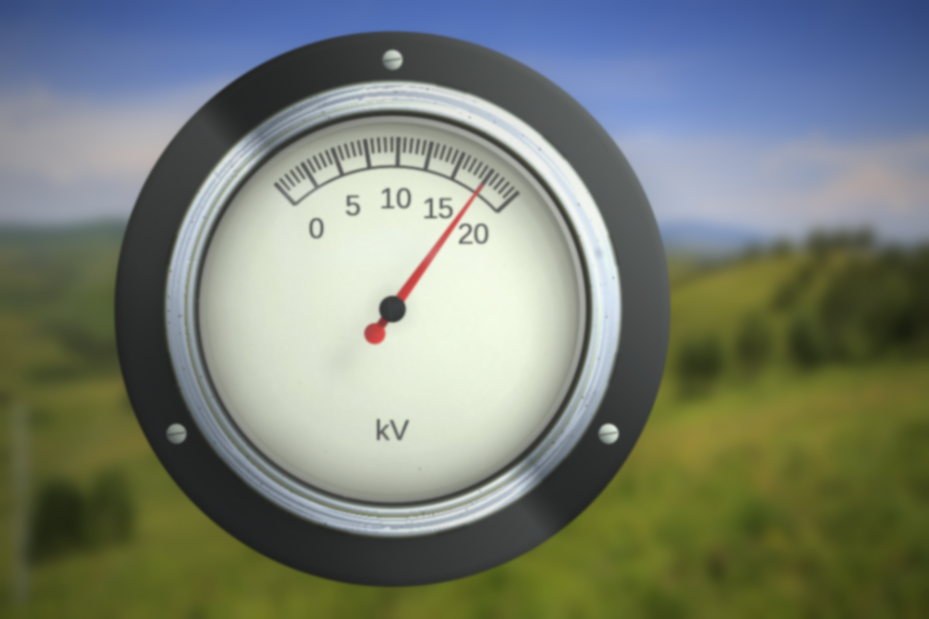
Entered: 17.5 kV
